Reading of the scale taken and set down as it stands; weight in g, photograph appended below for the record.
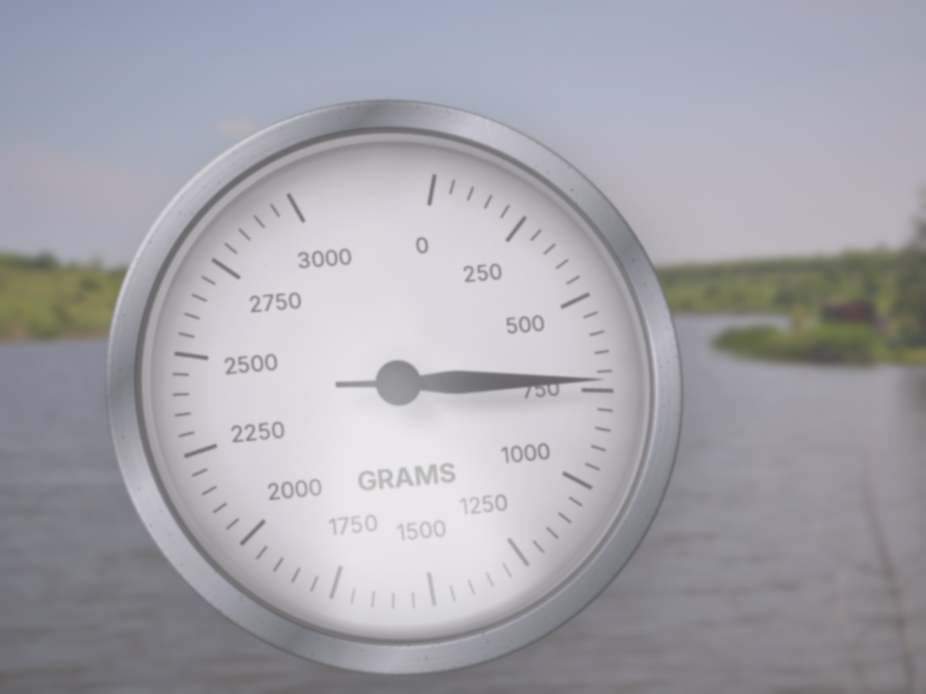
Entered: 725 g
